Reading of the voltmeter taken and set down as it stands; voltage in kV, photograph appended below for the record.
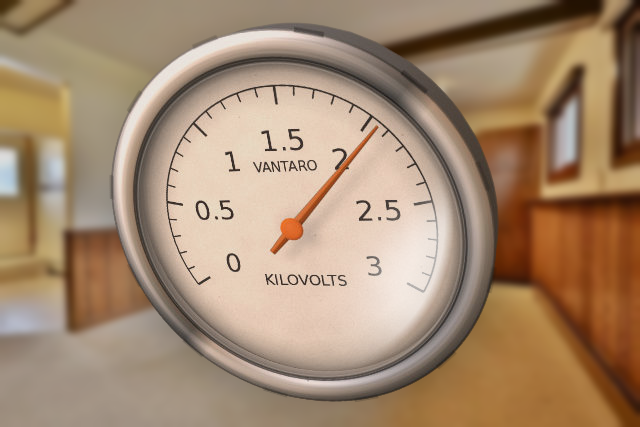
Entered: 2.05 kV
